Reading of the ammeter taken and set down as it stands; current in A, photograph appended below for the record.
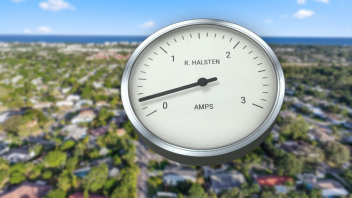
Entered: 0.2 A
